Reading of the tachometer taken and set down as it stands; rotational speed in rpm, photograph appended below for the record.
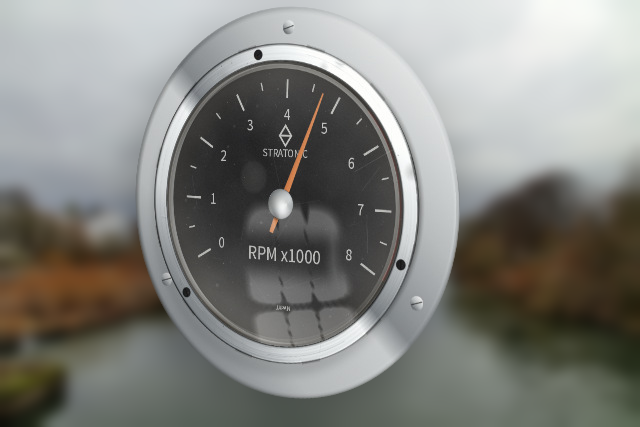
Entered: 4750 rpm
